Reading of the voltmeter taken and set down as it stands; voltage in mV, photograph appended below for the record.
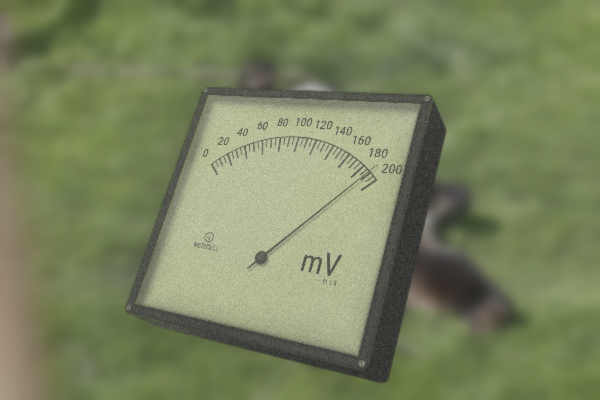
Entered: 190 mV
